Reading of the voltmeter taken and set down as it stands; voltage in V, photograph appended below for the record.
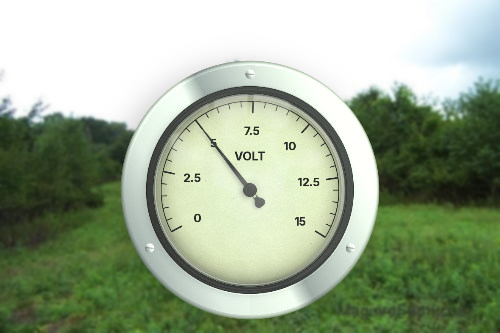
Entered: 5 V
